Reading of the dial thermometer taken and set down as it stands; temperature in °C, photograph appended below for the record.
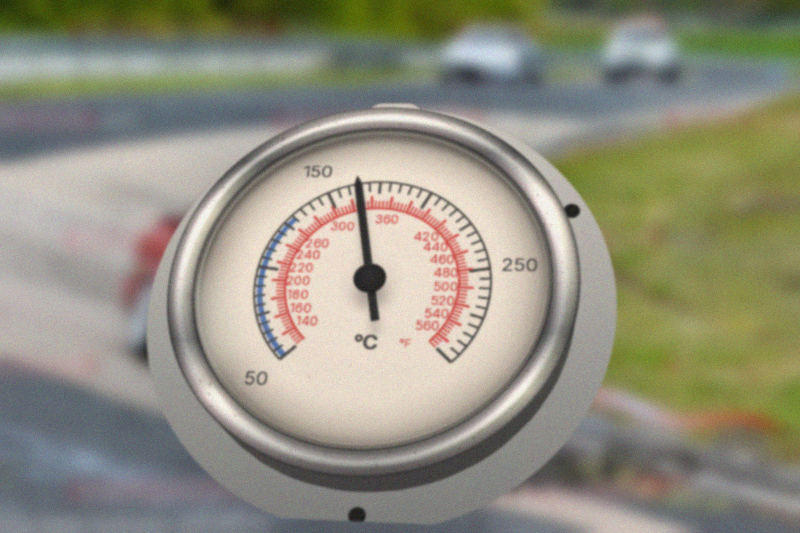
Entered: 165 °C
